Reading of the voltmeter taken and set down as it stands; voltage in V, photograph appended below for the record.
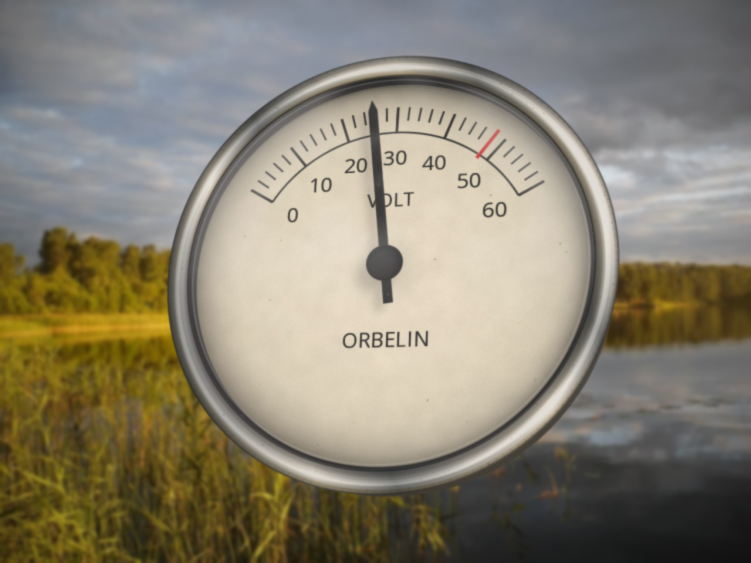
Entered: 26 V
